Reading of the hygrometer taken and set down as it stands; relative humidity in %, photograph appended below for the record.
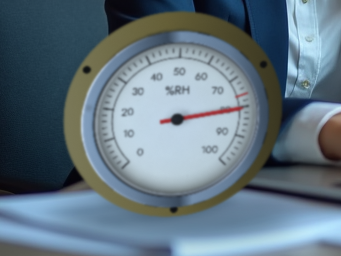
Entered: 80 %
